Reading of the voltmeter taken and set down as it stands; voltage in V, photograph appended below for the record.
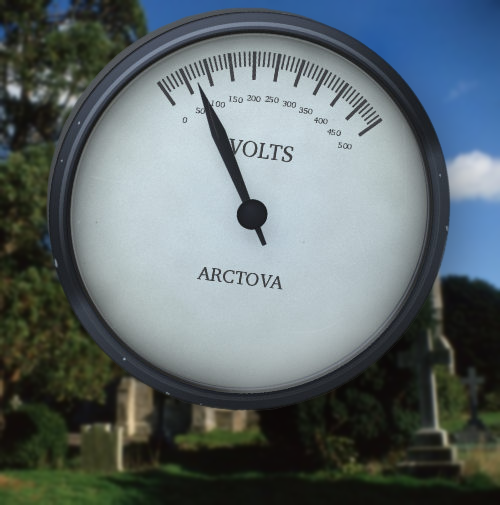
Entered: 70 V
